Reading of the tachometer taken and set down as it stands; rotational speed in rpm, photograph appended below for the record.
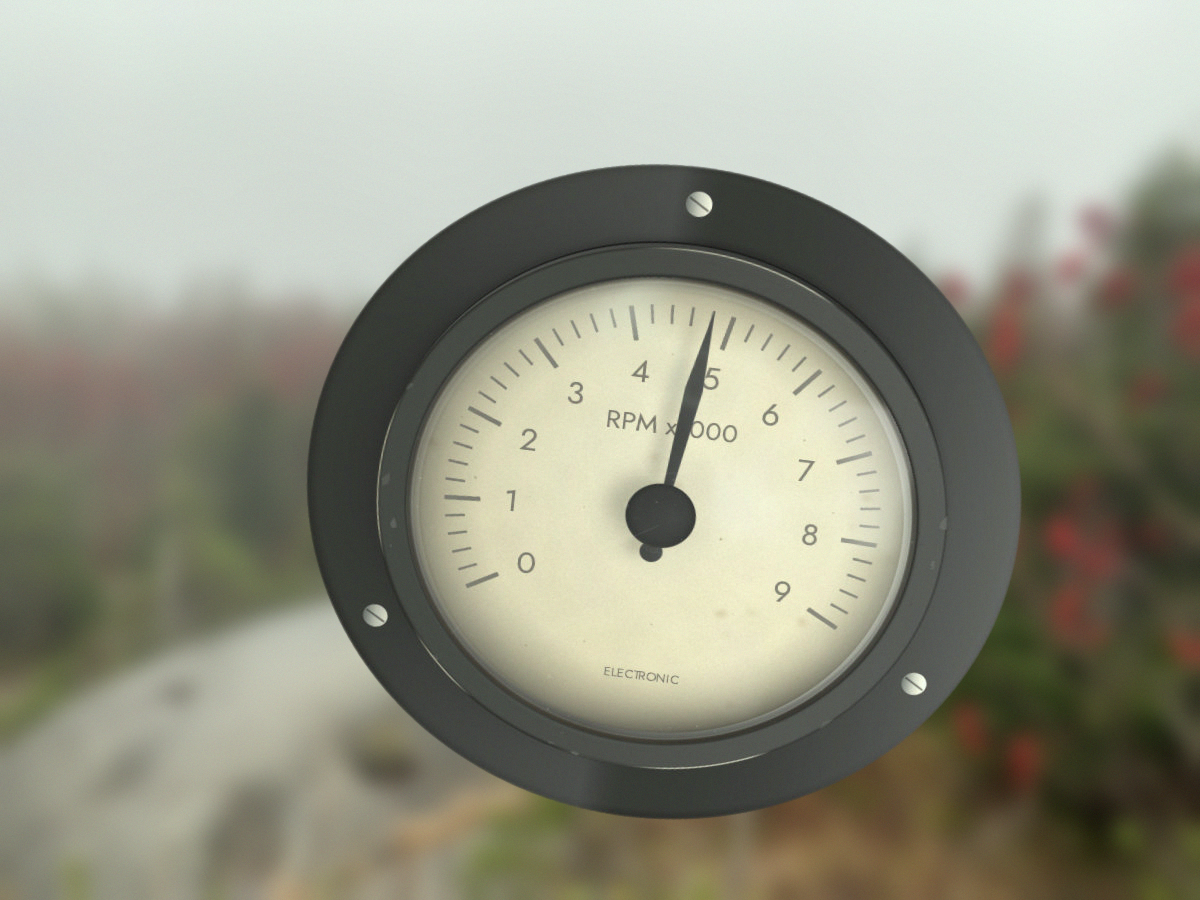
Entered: 4800 rpm
